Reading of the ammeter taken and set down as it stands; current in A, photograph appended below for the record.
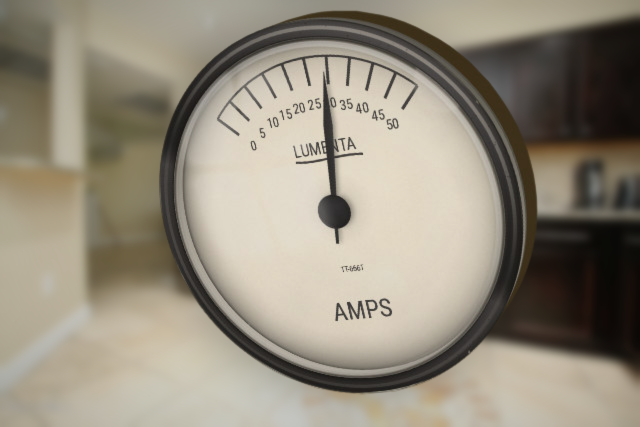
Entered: 30 A
